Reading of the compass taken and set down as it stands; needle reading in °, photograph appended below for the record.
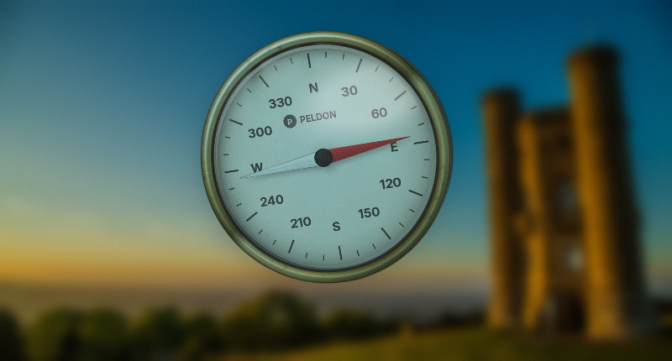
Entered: 85 °
